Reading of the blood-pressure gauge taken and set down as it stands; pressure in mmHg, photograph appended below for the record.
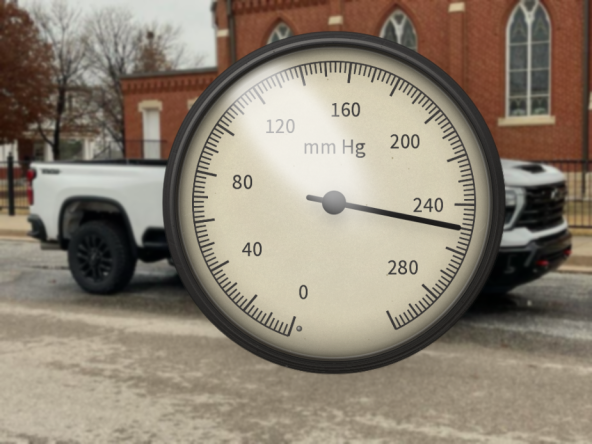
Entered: 250 mmHg
